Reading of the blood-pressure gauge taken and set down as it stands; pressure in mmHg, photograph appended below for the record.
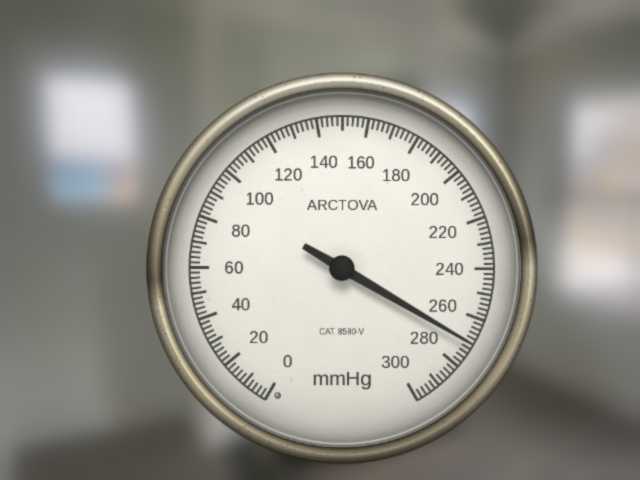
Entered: 270 mmHg
